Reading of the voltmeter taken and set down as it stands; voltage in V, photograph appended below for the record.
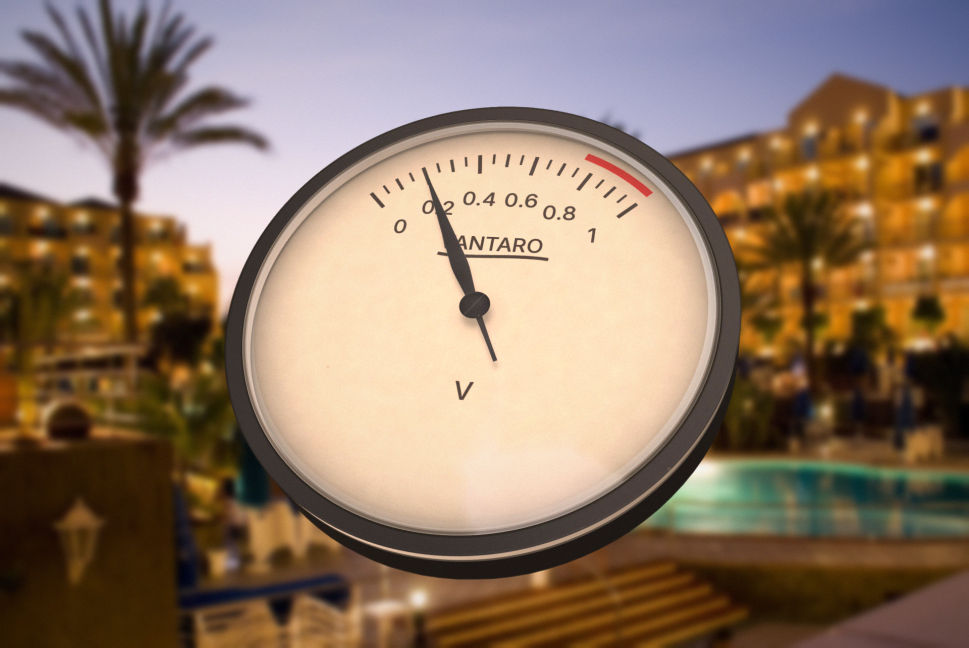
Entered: 0.2 V
